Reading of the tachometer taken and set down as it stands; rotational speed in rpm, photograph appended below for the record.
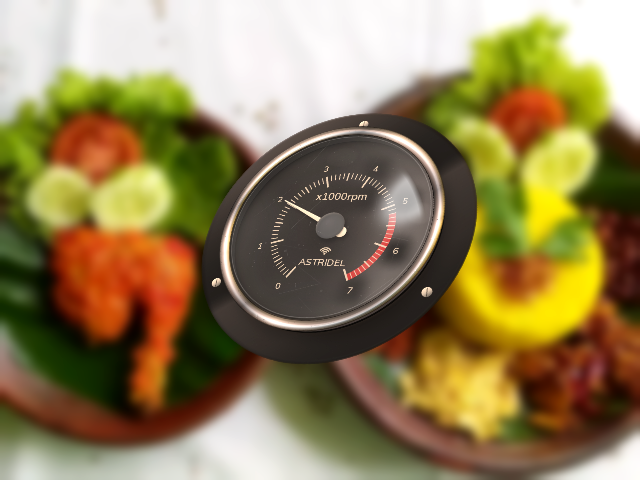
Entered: 2000 rpm
